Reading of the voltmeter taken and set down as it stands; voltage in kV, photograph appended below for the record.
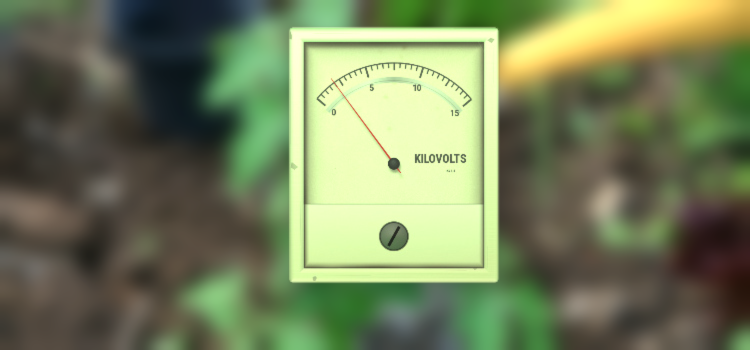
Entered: 2 kV
